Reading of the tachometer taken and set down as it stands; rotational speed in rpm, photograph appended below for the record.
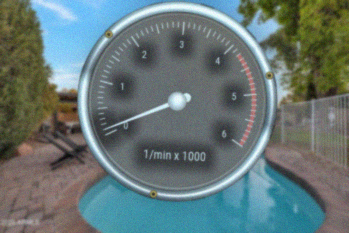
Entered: 100 rpm
